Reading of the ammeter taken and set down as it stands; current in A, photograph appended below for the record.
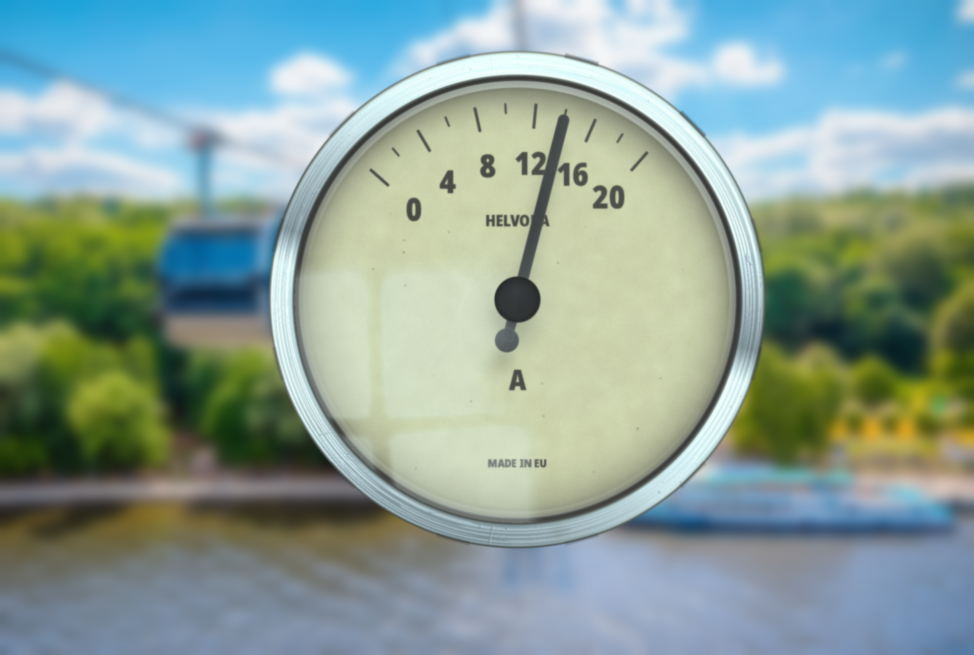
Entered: 14 A
